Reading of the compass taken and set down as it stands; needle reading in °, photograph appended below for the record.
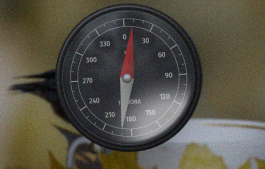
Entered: 10 °
